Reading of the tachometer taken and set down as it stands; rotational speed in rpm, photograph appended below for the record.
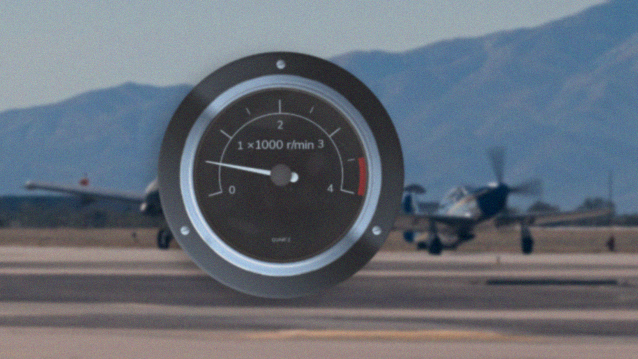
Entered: 500 rpm
